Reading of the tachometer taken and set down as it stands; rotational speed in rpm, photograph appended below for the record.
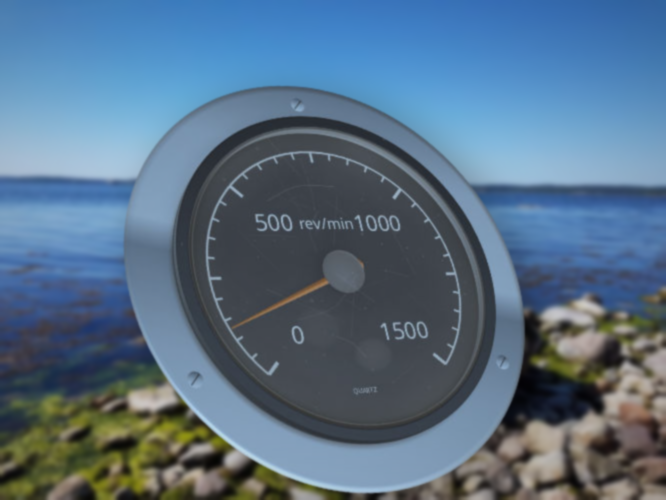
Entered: 125 rpm
